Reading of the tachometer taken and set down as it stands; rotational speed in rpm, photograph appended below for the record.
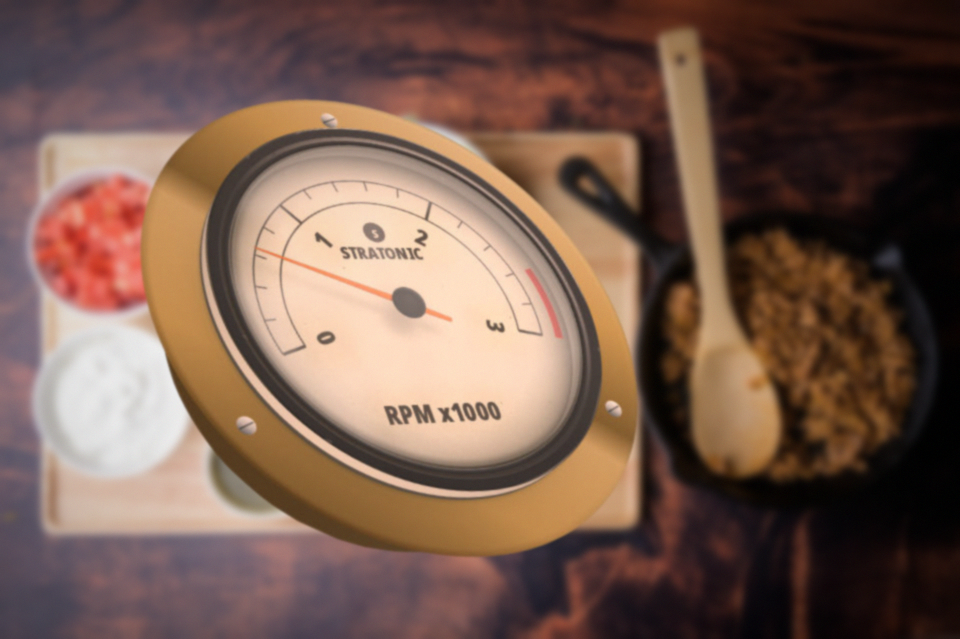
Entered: 600 rpm
